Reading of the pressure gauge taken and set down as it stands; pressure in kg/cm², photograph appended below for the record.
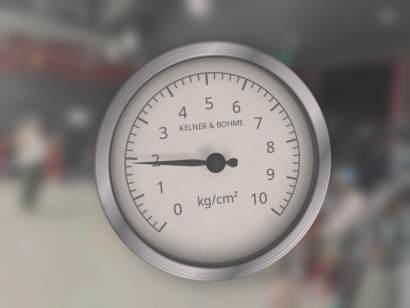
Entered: 1.9 kg/cm²
